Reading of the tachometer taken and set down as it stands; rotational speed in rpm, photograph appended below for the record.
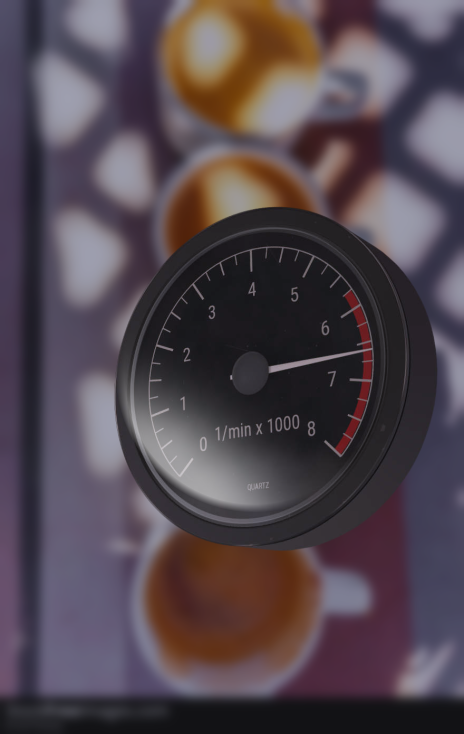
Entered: 6625 rpm
